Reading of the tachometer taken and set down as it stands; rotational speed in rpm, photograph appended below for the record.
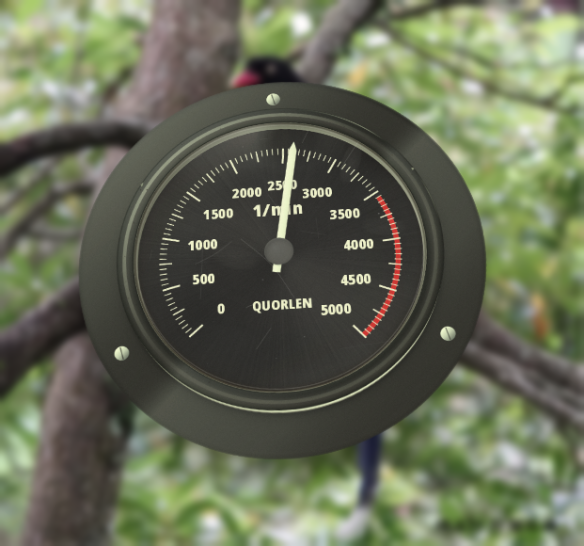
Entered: 2600 rpm
